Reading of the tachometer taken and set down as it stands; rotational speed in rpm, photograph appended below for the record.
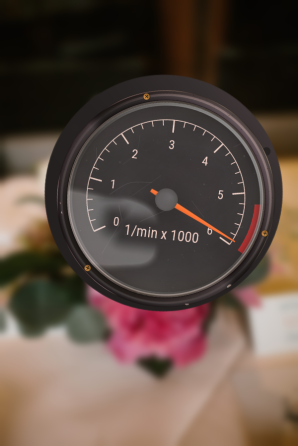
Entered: 5900 rpm
